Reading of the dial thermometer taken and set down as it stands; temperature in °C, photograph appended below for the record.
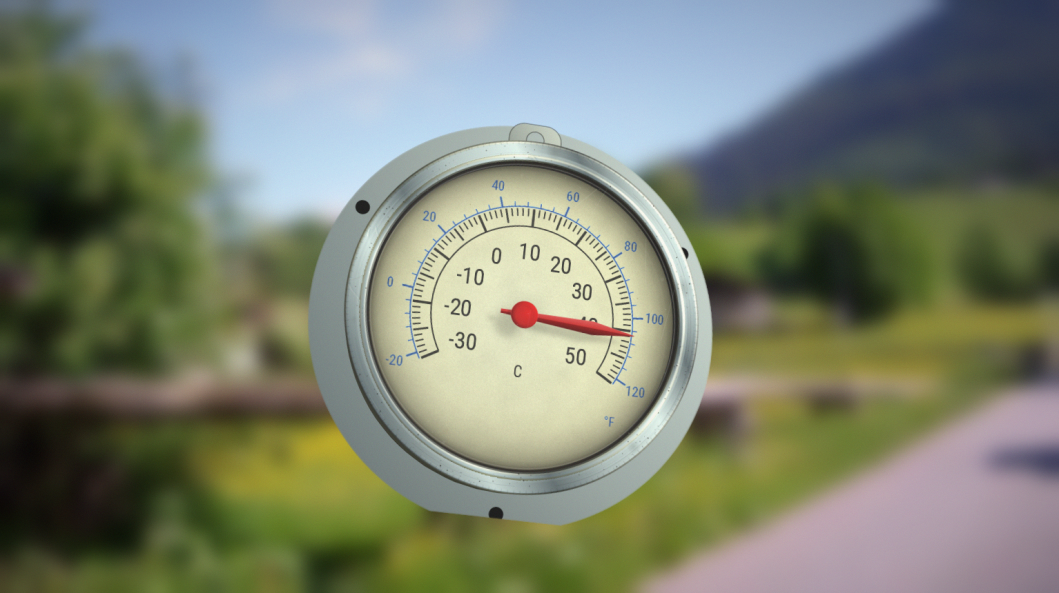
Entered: 41 °C
